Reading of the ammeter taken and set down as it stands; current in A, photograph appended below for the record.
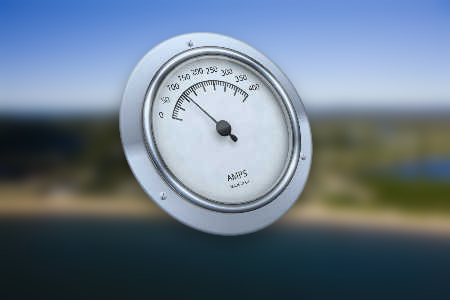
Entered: 100 A
